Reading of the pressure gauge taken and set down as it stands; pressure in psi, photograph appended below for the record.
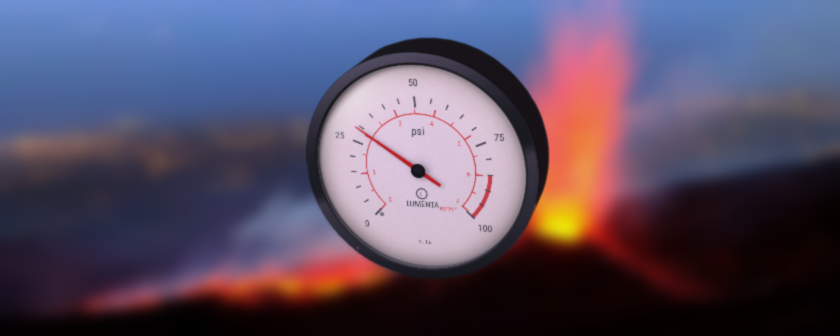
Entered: 30 psi
